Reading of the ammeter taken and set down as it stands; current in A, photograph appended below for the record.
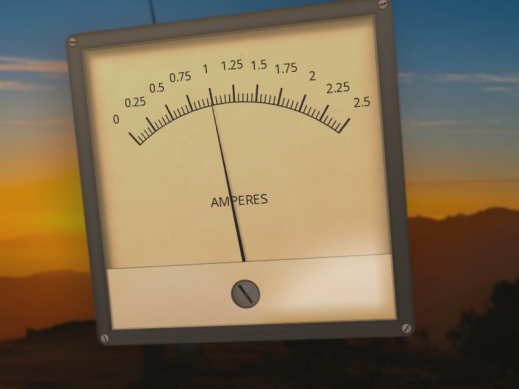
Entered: 1 A
